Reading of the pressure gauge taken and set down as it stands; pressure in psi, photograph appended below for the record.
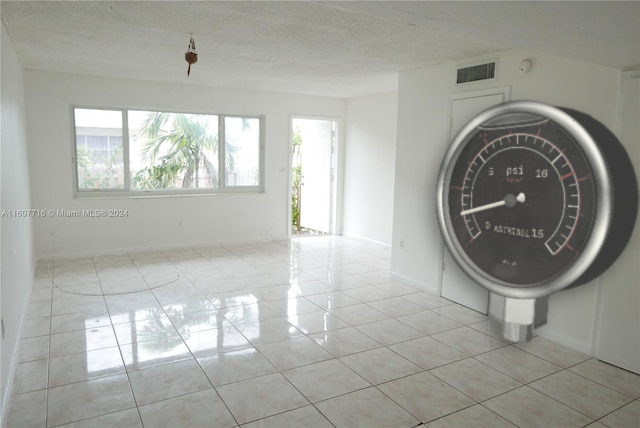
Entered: 1.5 psi
